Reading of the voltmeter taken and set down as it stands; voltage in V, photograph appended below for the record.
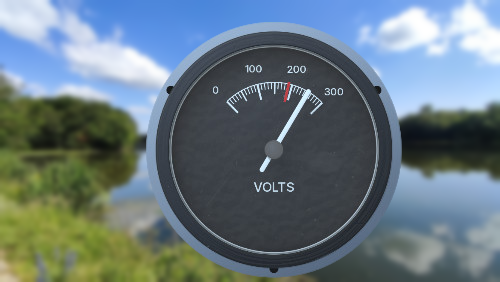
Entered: 250 V
